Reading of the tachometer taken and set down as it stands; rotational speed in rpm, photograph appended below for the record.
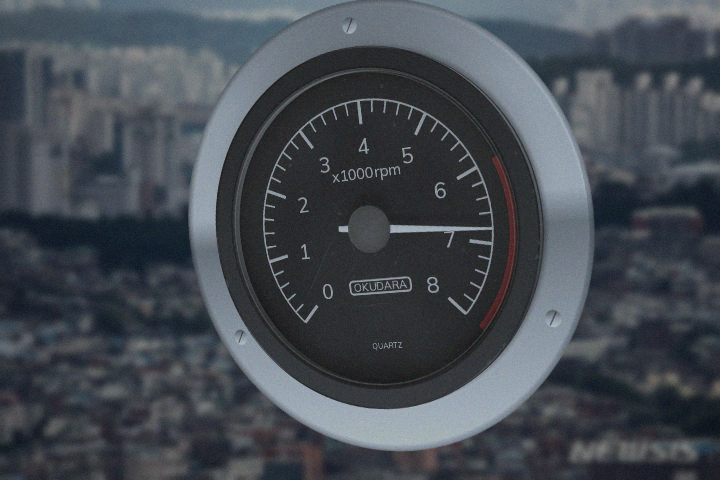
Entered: 6800 rpm
